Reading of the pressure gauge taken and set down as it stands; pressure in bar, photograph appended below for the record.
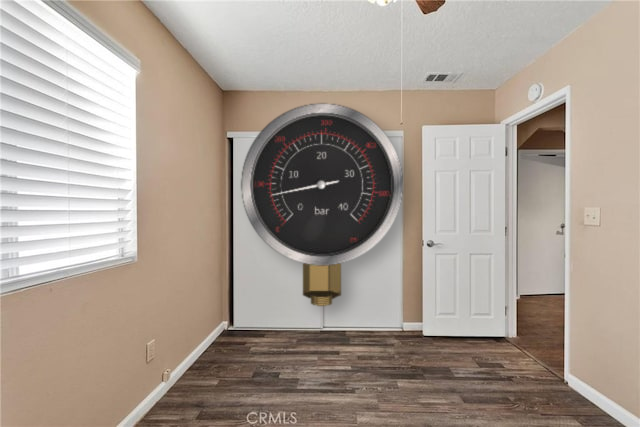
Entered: 5 bar
